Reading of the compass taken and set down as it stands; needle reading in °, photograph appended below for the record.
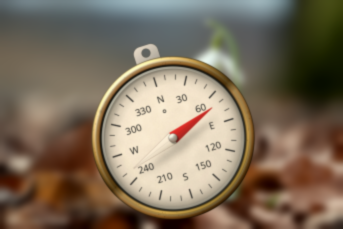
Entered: 70 °
